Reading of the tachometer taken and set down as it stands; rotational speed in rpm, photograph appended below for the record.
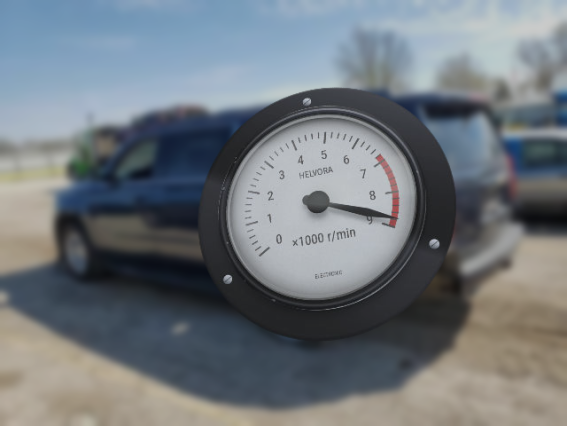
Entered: 8800 rpm
